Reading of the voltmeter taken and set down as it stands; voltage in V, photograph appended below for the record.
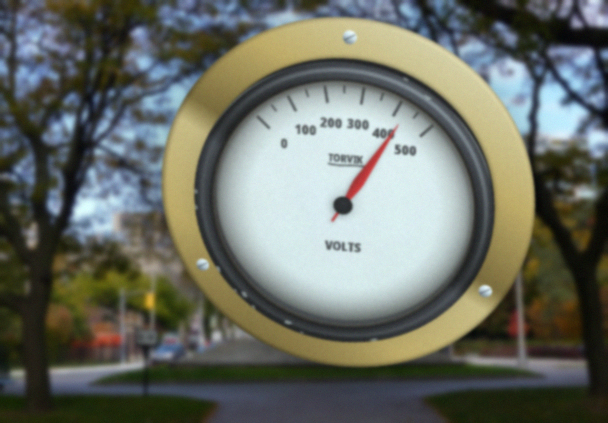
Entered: 425 V
